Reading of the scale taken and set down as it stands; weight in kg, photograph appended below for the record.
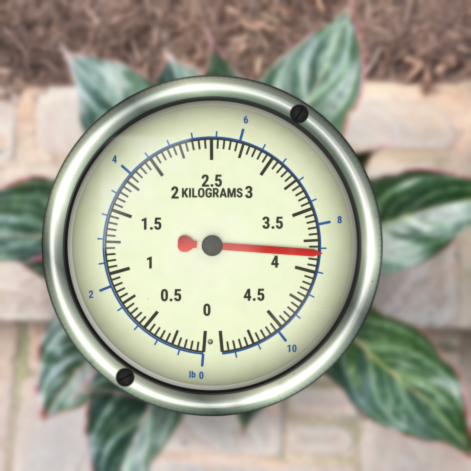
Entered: 3.85 kg
